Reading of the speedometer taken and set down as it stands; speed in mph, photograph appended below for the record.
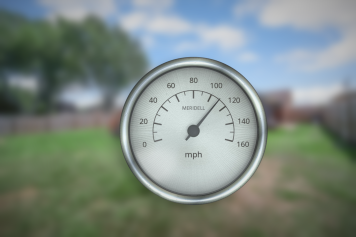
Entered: 110 mph
